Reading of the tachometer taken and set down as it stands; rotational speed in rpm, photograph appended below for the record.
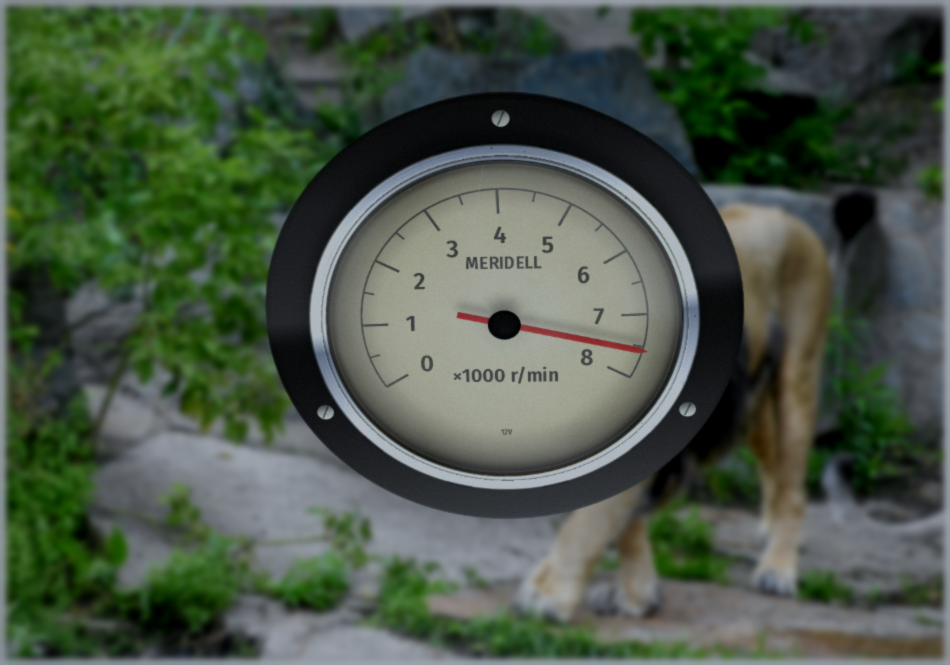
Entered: 7500 rpm
